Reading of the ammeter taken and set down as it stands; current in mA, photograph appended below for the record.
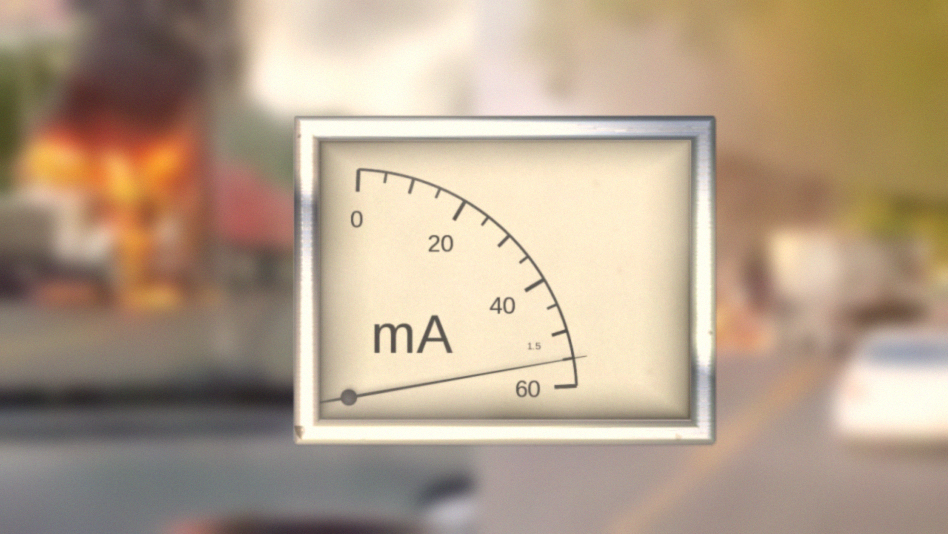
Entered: 55 mA
